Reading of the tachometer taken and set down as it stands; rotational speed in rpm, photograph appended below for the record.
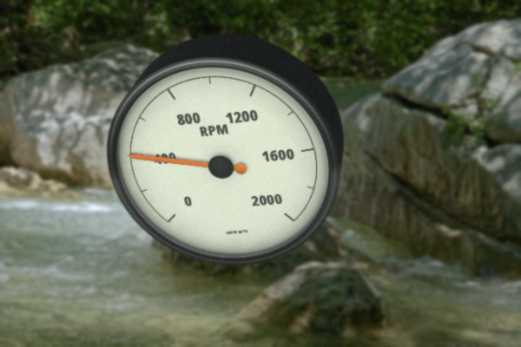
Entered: 400 rpm
